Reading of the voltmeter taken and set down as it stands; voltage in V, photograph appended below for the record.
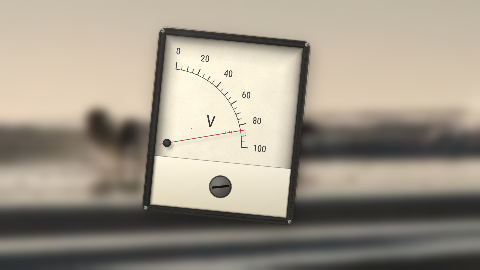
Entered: 85 V
